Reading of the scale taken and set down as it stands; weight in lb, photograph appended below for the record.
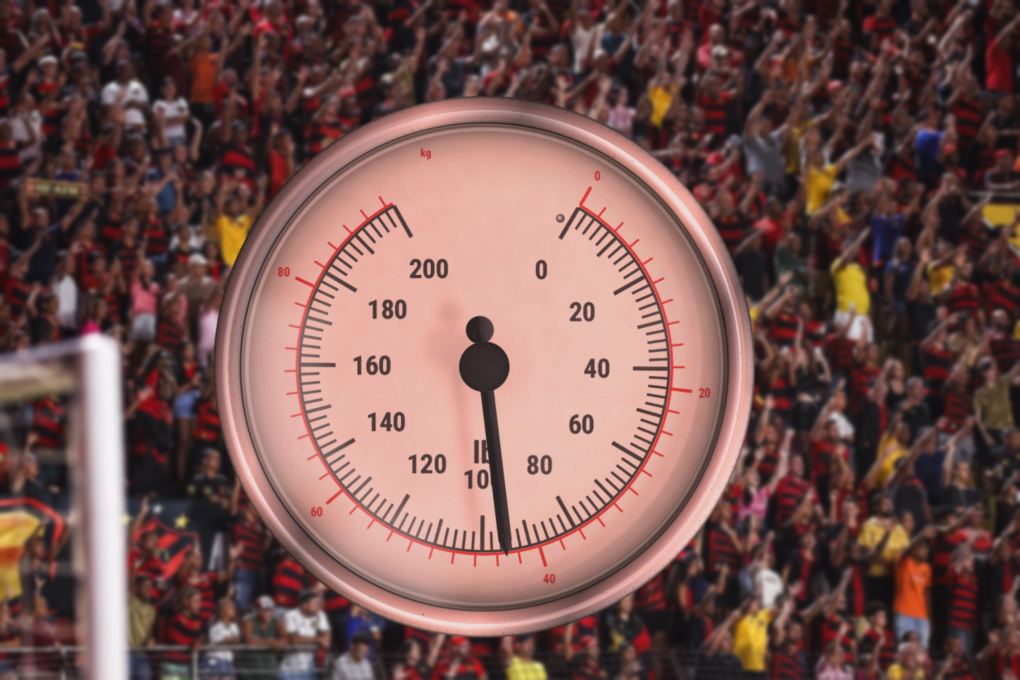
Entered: 95 lb
